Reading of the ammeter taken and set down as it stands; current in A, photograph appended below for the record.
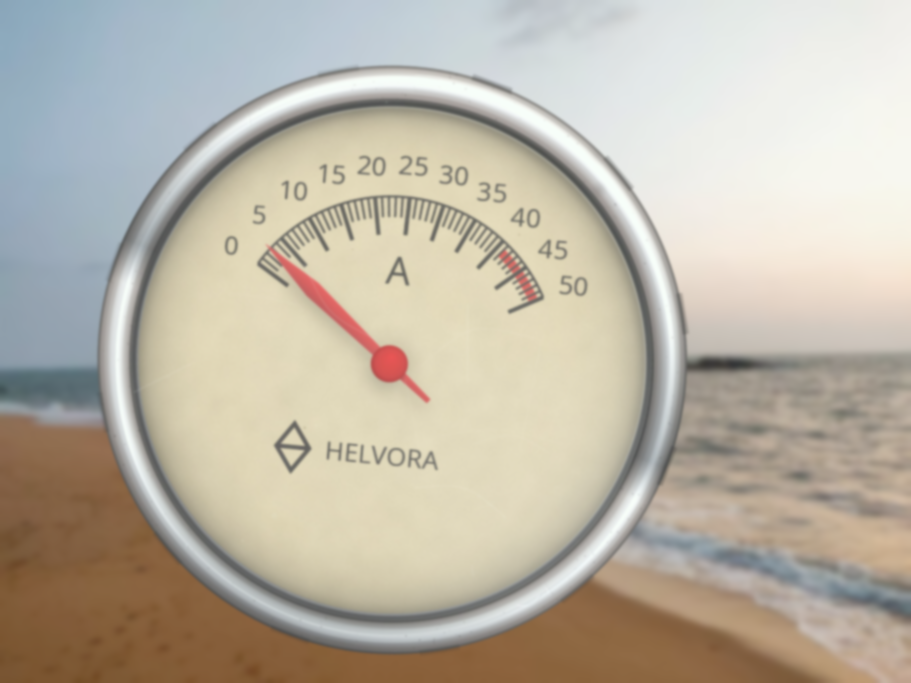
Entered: 3 A
